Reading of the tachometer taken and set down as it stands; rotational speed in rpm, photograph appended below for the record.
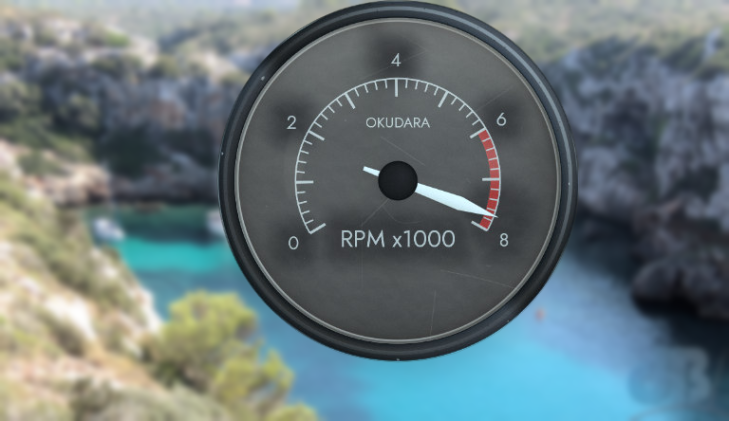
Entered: 7700 rpm
